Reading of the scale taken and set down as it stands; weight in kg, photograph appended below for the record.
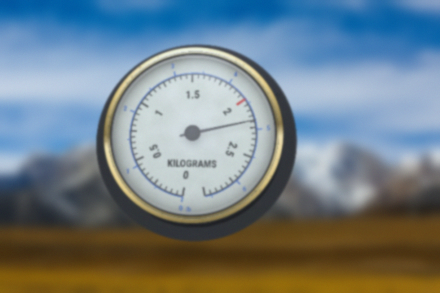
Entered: 2.2 kg
